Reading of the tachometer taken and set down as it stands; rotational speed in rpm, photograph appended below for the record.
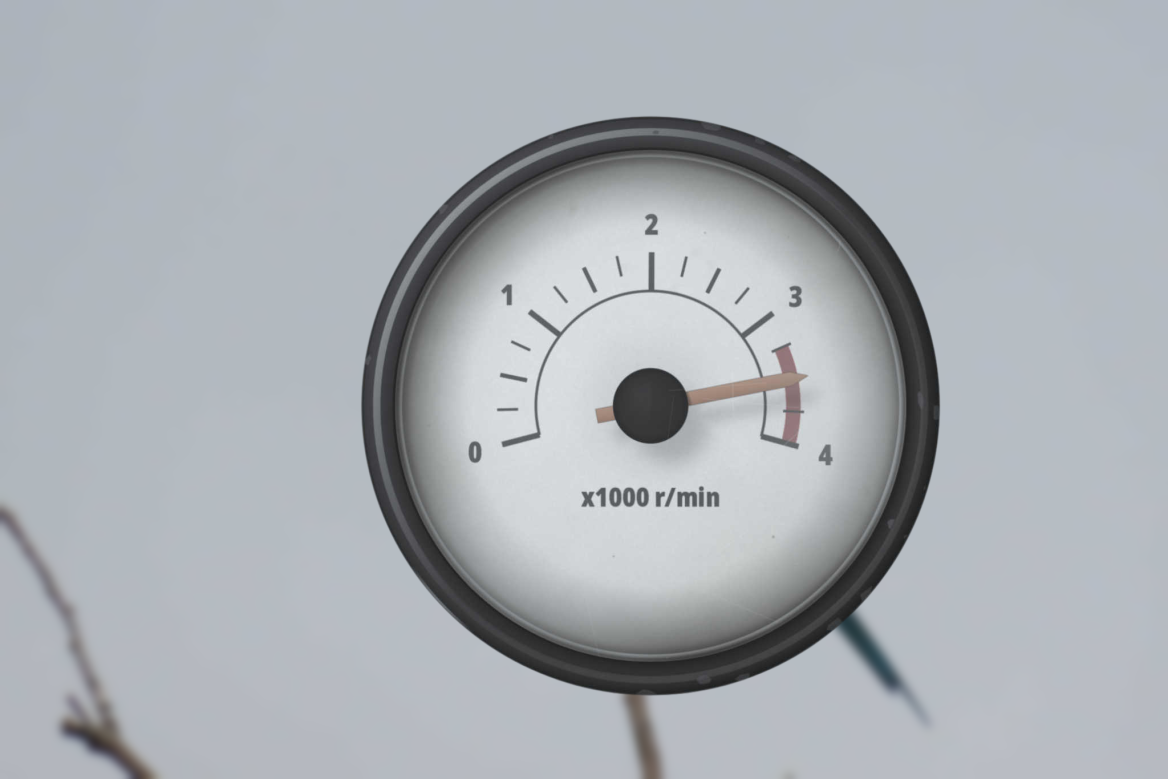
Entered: 3500 rpm
